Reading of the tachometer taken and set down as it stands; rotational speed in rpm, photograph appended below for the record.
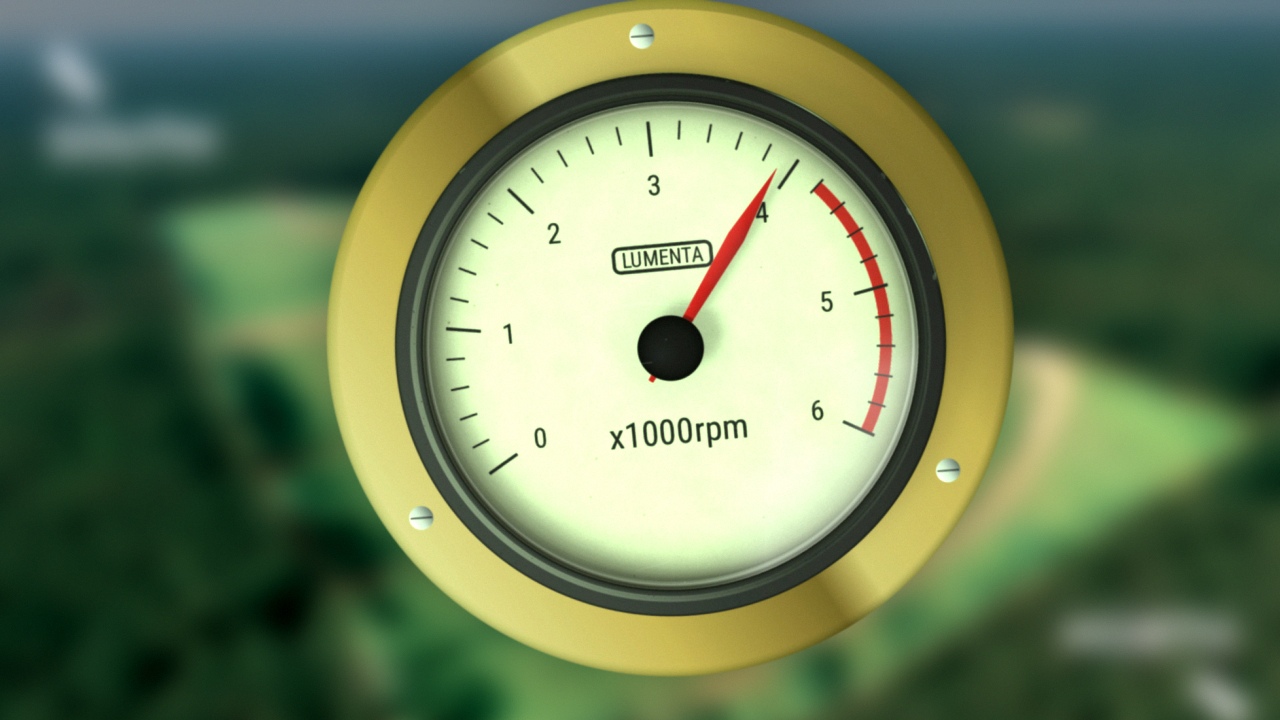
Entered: 3900 rpm
